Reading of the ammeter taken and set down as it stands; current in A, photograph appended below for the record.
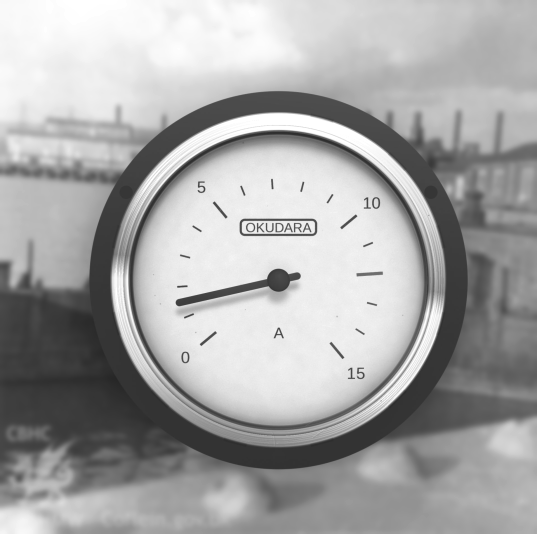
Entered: 1.5 A
